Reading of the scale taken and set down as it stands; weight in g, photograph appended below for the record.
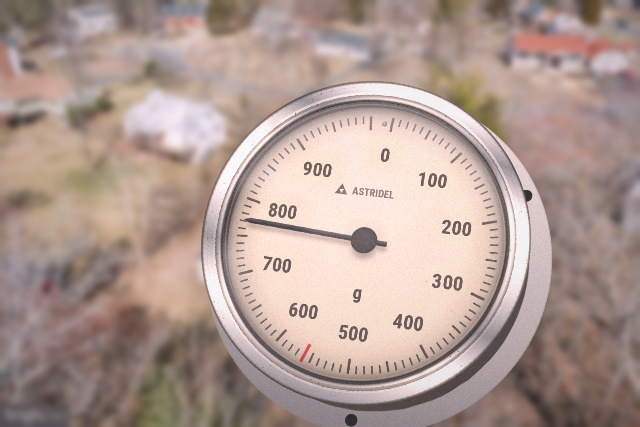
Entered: 770 g
